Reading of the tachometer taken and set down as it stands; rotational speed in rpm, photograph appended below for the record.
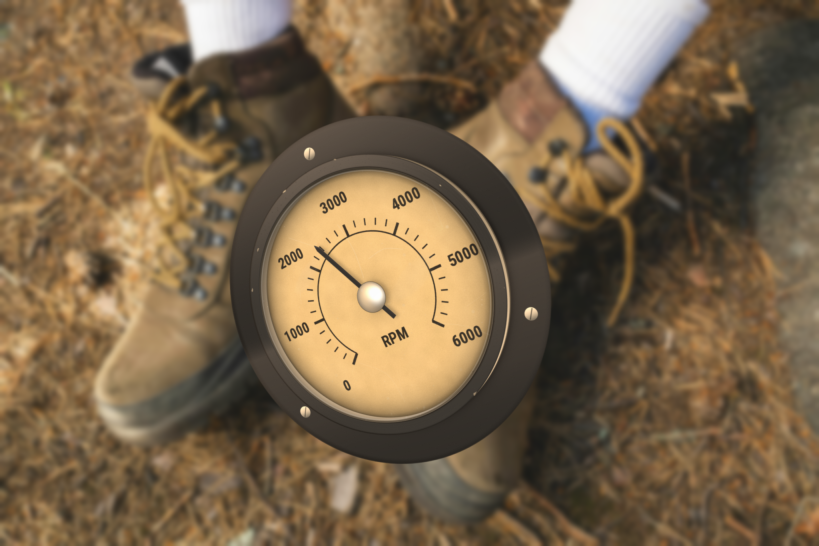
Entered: 2400 rpm
